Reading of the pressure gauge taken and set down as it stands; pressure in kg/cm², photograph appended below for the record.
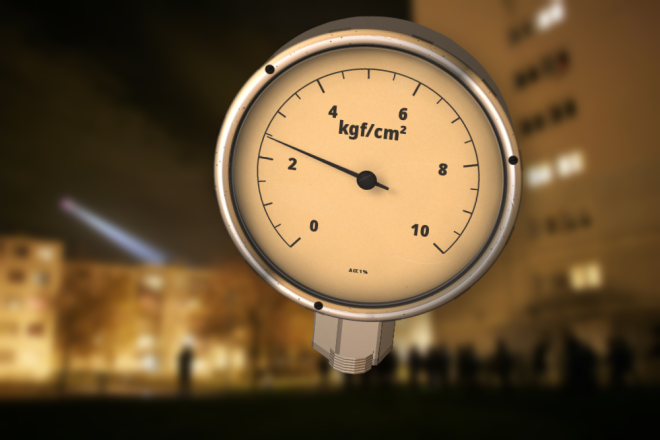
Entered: 2.5 kg/cm²
